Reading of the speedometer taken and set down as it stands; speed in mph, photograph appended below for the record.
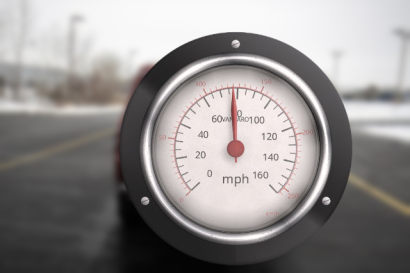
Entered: 77.5 mph
